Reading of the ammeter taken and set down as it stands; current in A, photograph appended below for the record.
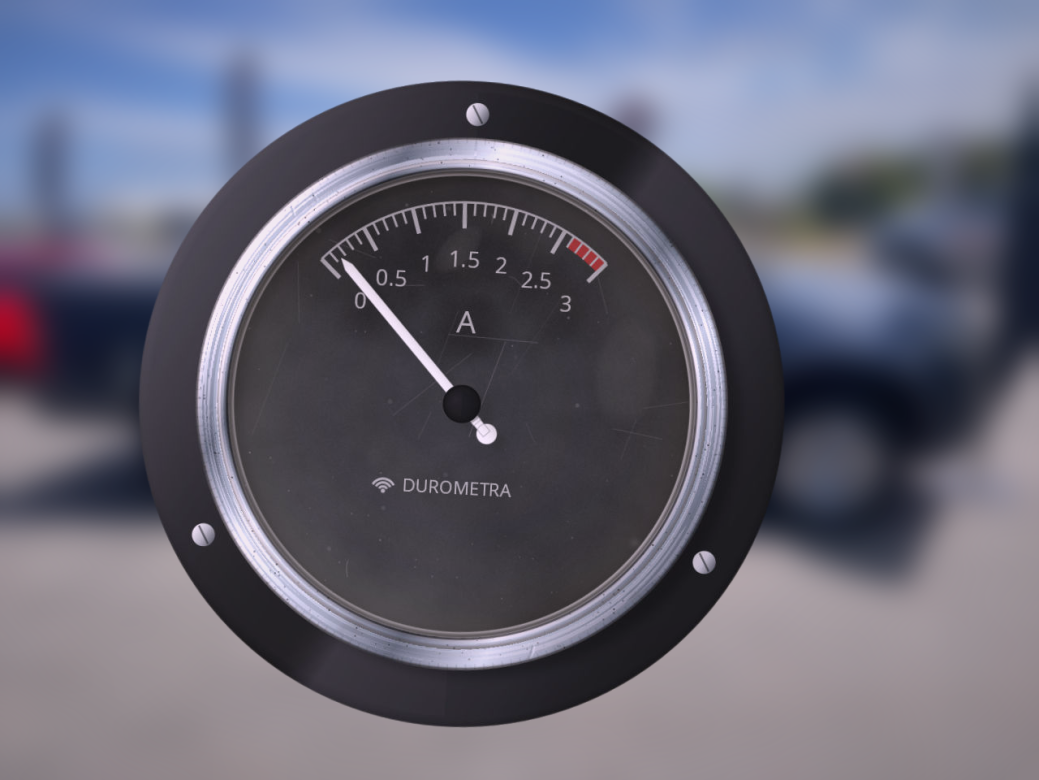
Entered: 0.15 A
